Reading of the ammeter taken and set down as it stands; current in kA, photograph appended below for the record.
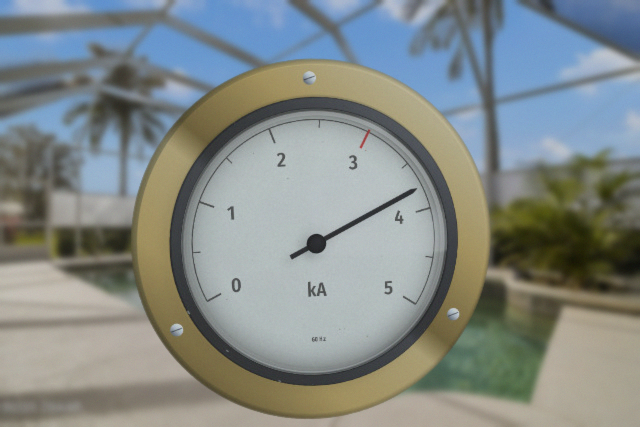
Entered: 3.75 kA
